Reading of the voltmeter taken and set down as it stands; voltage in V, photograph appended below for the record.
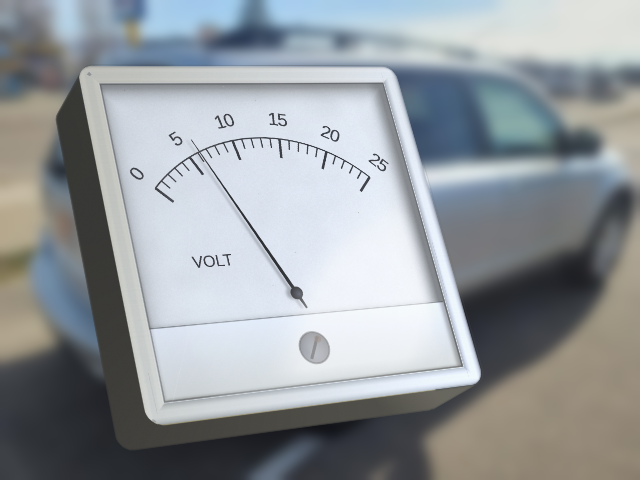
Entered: 6 V
